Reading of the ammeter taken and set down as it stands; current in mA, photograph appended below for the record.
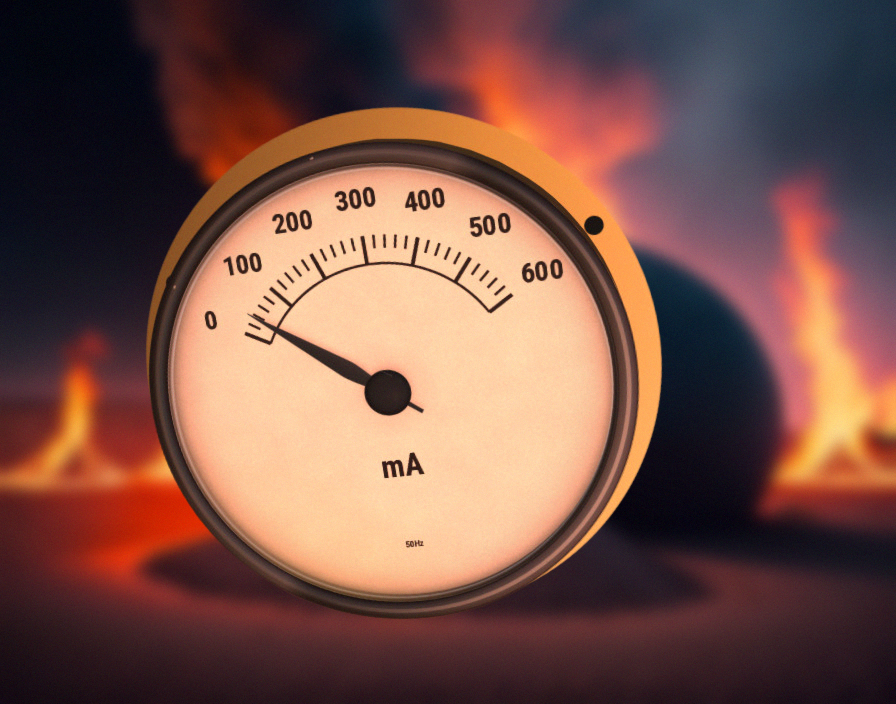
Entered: 40 mA
